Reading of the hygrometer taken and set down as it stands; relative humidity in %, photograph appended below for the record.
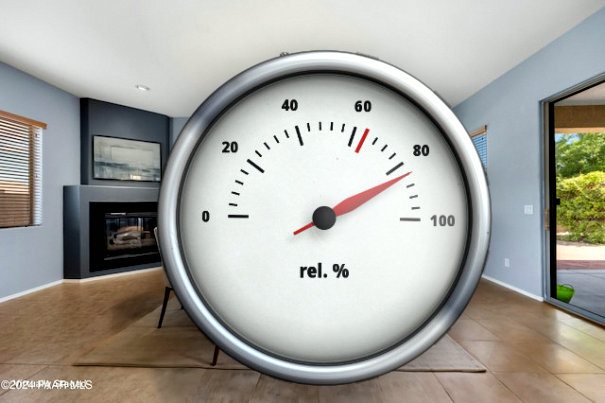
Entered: 84 %
